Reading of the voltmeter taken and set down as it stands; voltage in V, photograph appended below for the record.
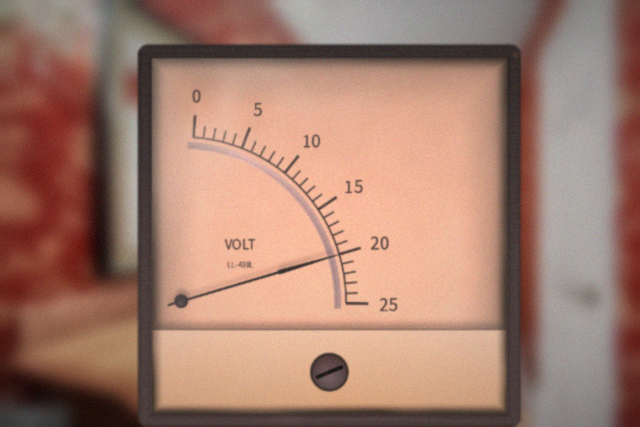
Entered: 20 V
